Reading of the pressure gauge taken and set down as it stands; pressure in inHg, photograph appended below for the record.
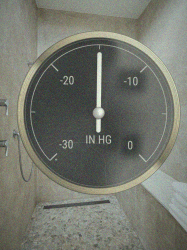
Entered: -15 inHg
